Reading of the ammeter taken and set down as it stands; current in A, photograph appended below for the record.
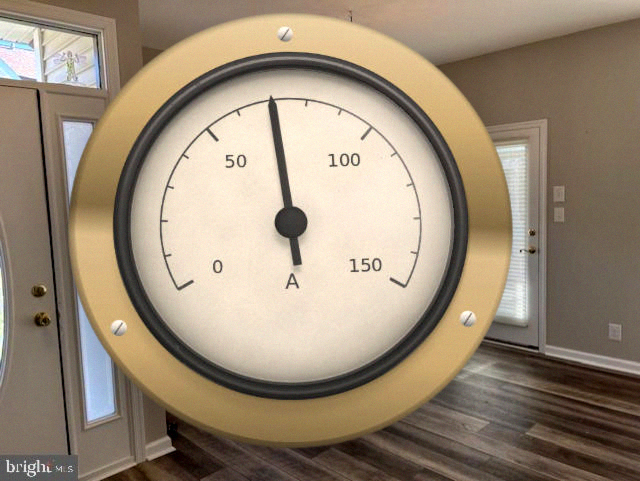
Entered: 70 A
